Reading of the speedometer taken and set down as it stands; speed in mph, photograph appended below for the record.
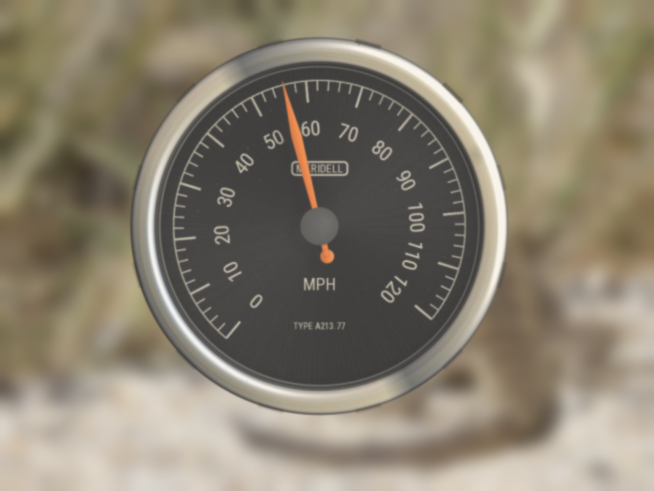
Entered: 56 mph
